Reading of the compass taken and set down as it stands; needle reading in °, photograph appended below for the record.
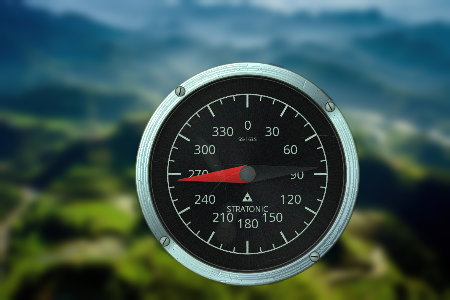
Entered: 265 °
